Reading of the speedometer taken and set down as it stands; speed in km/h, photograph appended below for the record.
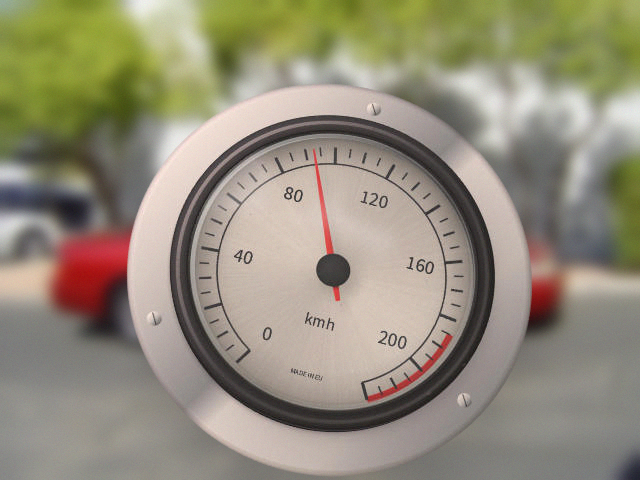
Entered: 92.5 km/h
